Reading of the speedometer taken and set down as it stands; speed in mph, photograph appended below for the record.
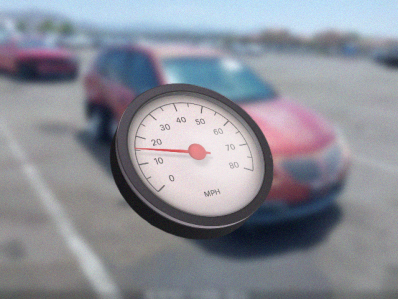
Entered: 15 mph
